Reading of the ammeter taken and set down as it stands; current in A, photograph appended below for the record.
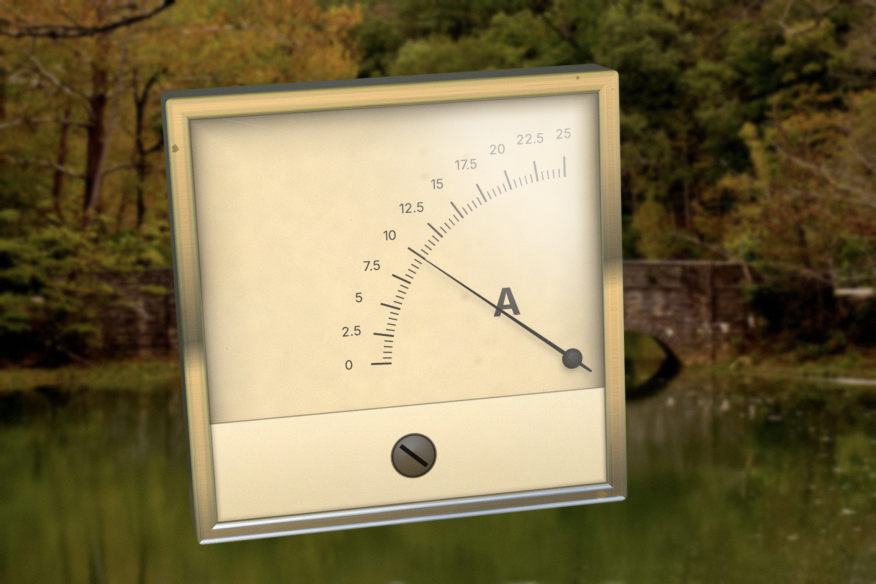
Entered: 10 A
